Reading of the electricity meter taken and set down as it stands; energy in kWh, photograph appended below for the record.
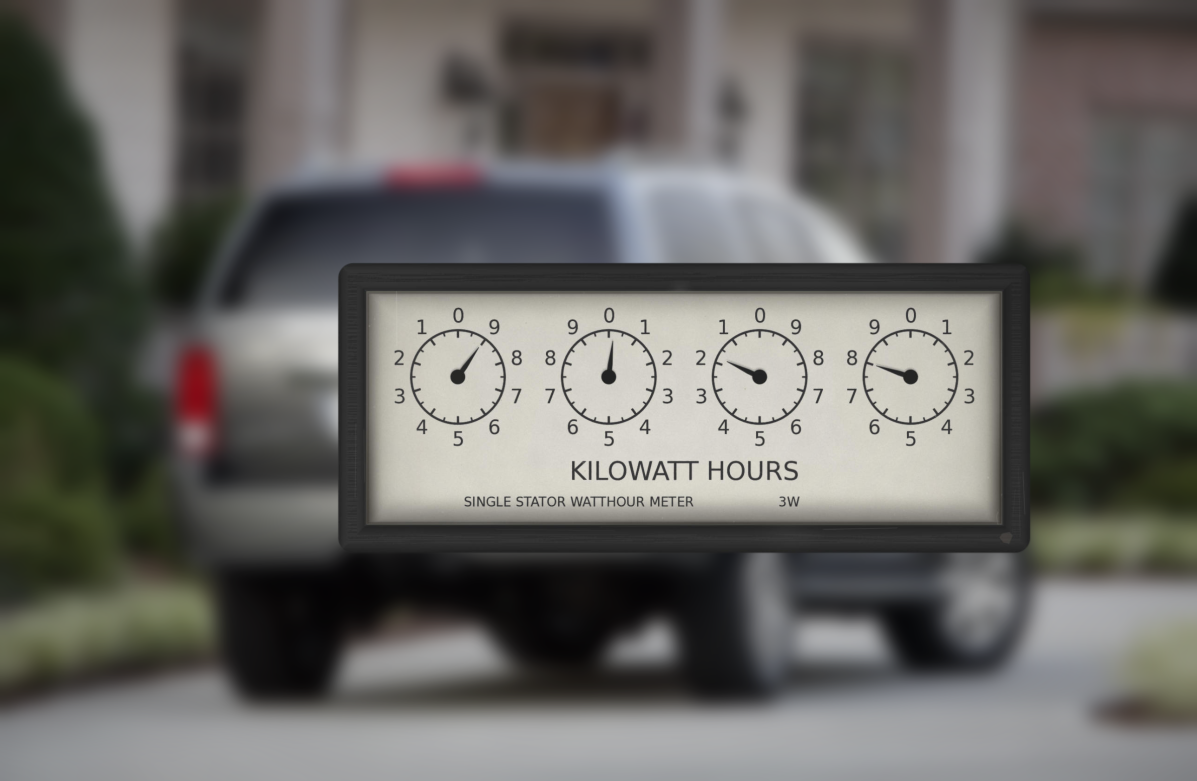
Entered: 9018 kWh
